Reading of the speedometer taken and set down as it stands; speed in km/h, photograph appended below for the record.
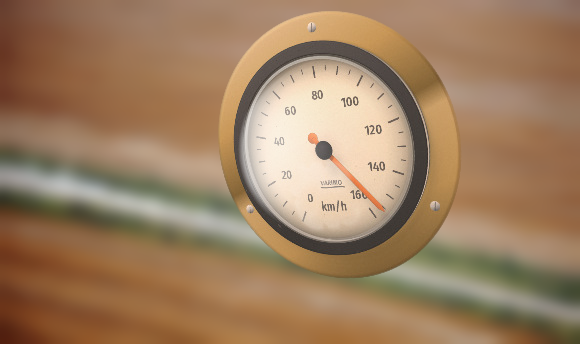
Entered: 155 km/h
